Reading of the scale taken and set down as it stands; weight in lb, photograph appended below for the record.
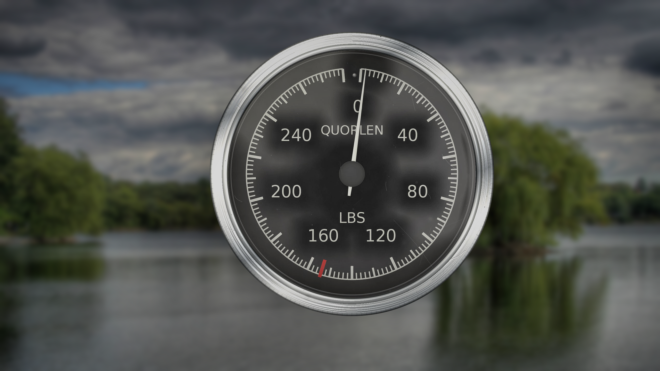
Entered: 2 lb
